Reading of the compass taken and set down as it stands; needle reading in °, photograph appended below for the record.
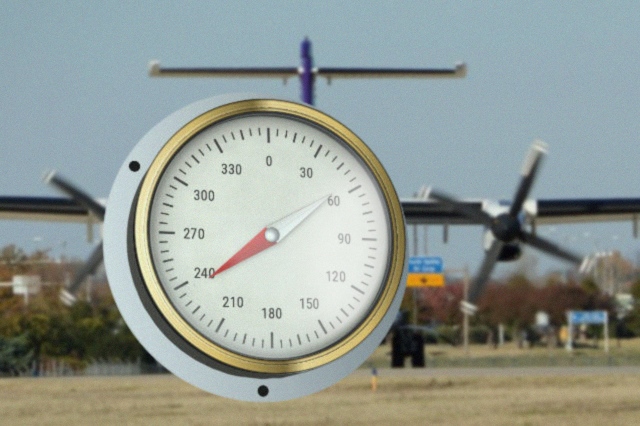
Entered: 235 °
